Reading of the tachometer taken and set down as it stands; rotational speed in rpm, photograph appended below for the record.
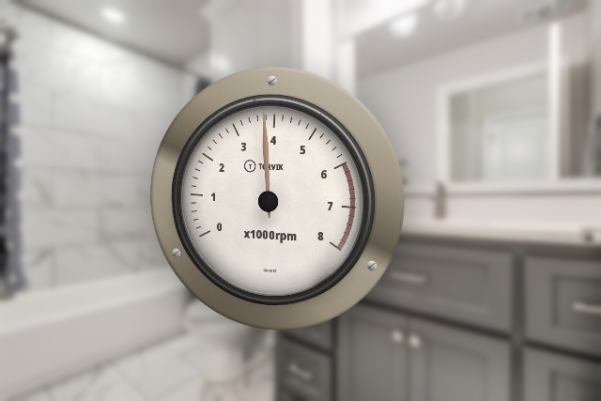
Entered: 3800 rpm
